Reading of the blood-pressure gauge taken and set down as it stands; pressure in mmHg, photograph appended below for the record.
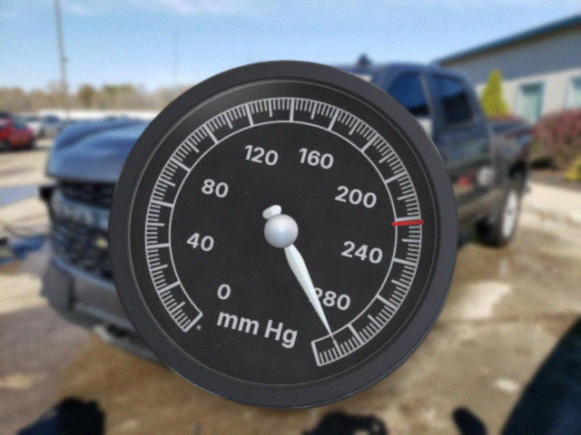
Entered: 290 mmHg
